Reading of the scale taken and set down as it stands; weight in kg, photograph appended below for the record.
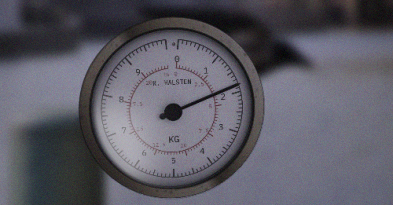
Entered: 1.8 kg
